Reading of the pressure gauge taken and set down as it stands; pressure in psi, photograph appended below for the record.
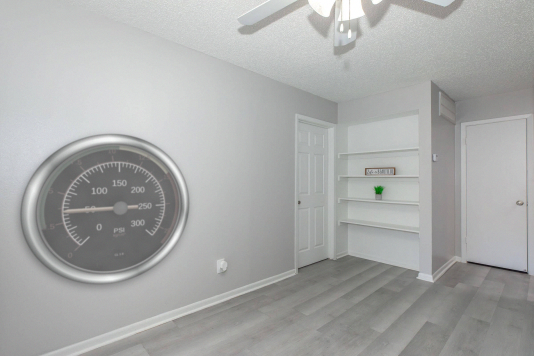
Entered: 50 psi
